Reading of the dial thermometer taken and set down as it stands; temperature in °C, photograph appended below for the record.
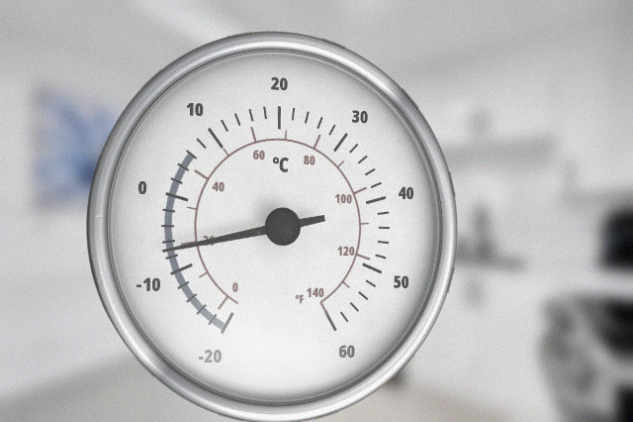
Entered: -7 °C
